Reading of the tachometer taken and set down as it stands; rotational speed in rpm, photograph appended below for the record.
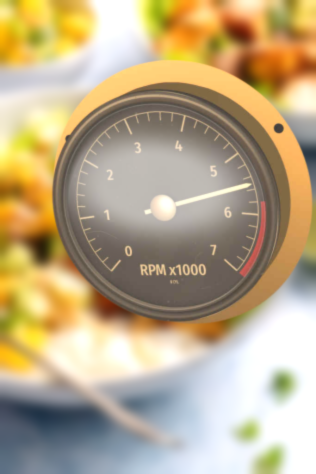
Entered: 5500 rpm
